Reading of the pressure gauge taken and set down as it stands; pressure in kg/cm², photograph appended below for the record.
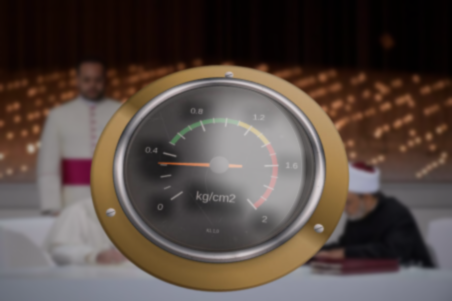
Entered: 0.3 kg/cm²
